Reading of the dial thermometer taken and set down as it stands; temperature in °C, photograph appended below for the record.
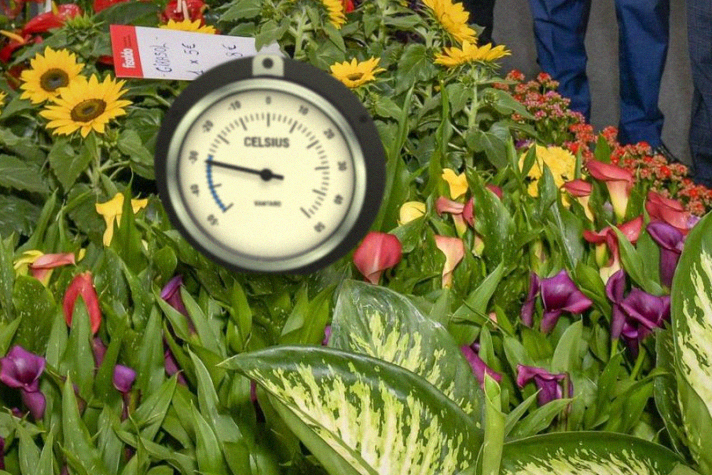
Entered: -30 °C
